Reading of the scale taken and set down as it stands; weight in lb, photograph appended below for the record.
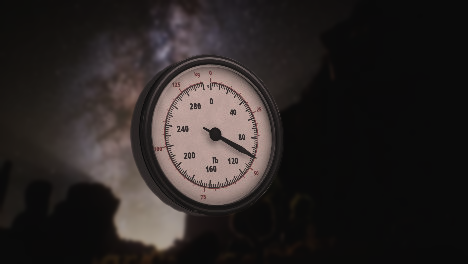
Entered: 100 lb
